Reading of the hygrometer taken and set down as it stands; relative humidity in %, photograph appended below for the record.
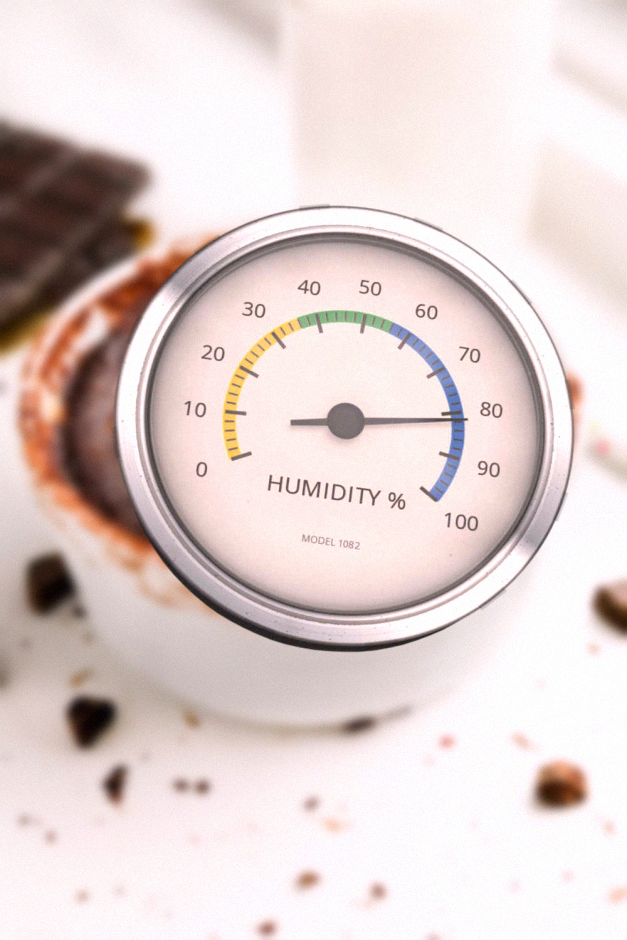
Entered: 82 %
